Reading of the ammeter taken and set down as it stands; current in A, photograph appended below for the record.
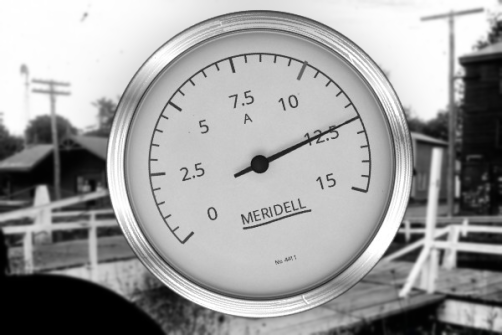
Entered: 12.5 A
